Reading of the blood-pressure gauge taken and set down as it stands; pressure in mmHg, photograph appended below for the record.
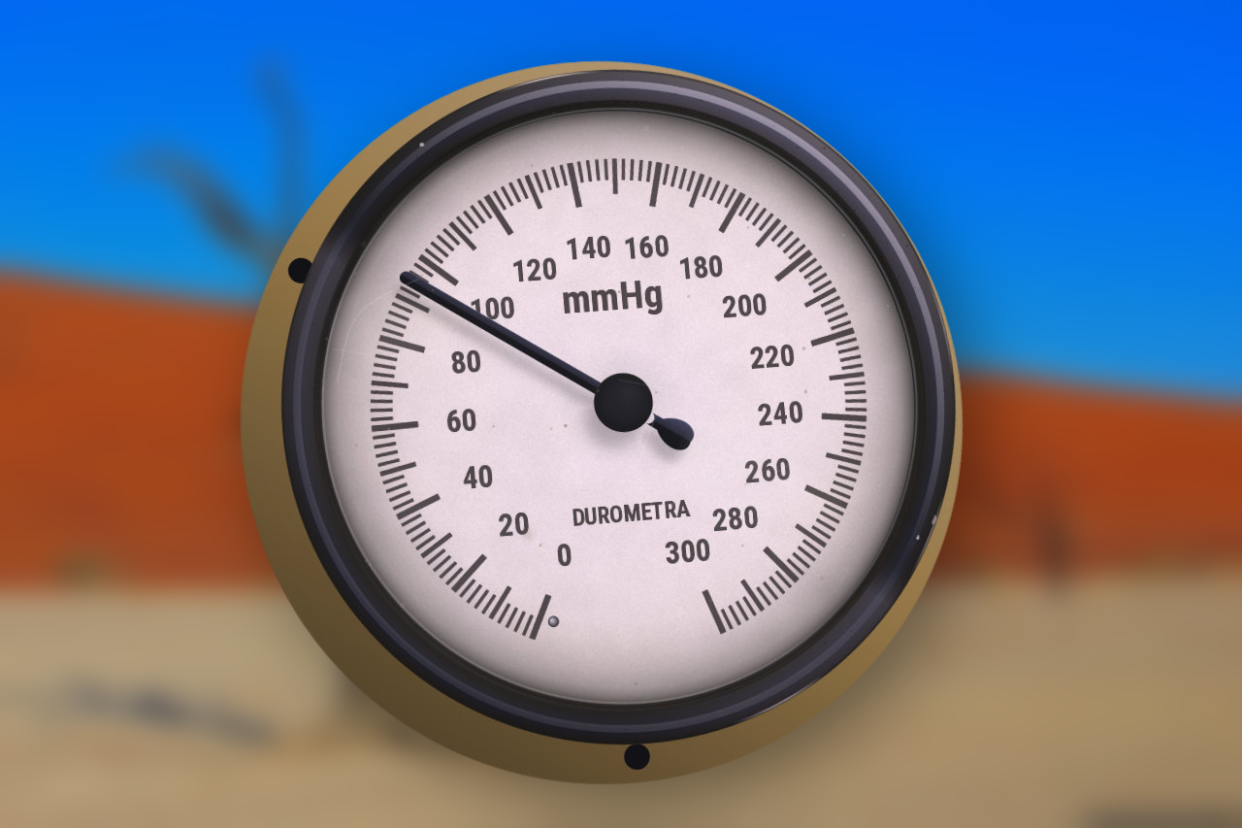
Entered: 94 mmHg
